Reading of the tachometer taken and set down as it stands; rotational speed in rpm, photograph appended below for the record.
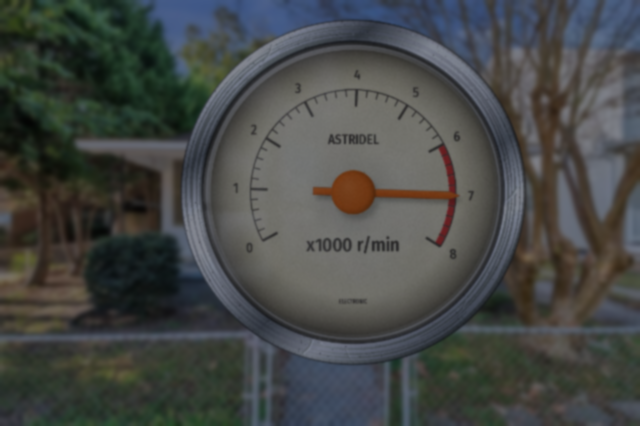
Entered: 7000 rpm
